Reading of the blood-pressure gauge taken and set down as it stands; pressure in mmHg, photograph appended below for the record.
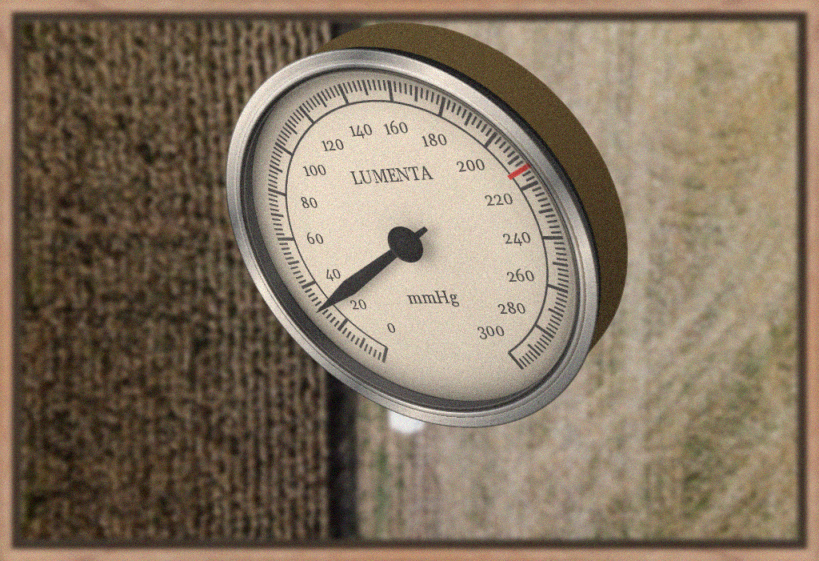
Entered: 30 mmHg
